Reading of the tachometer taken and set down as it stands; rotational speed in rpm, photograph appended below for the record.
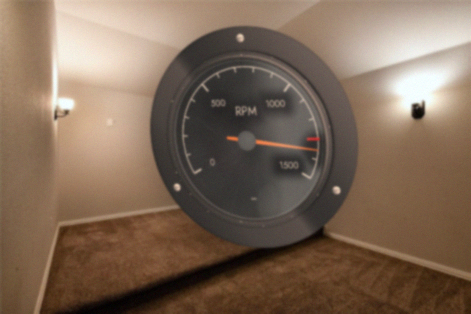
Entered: 1350 rpm
